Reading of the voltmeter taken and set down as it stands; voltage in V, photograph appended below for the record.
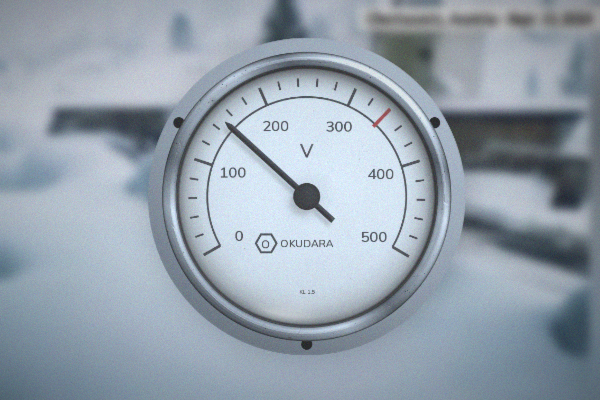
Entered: 150 V
